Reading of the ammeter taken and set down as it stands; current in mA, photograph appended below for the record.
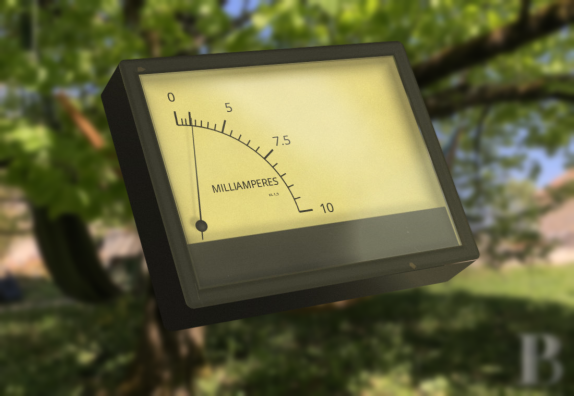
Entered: 2.5 mA
